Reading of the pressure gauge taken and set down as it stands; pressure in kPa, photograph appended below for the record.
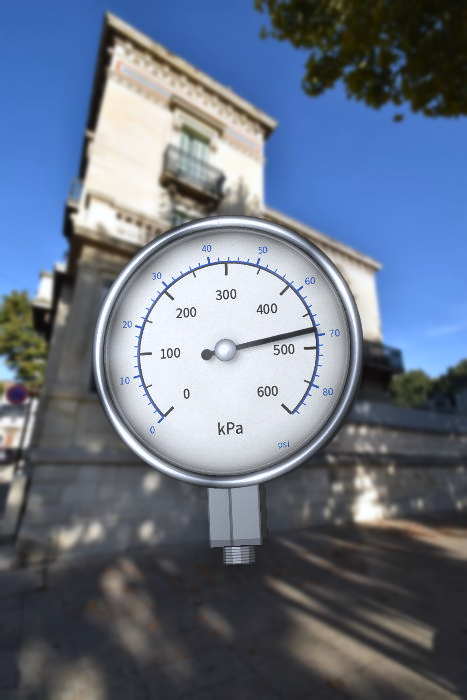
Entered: 475 kPa
